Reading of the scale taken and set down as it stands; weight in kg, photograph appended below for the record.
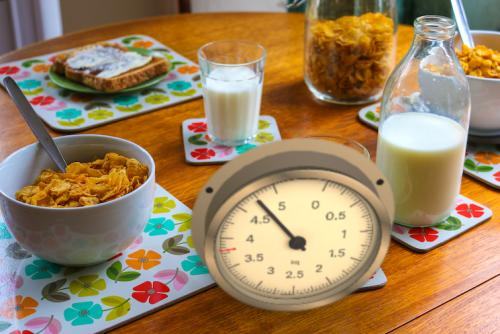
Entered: 4.75 kg
